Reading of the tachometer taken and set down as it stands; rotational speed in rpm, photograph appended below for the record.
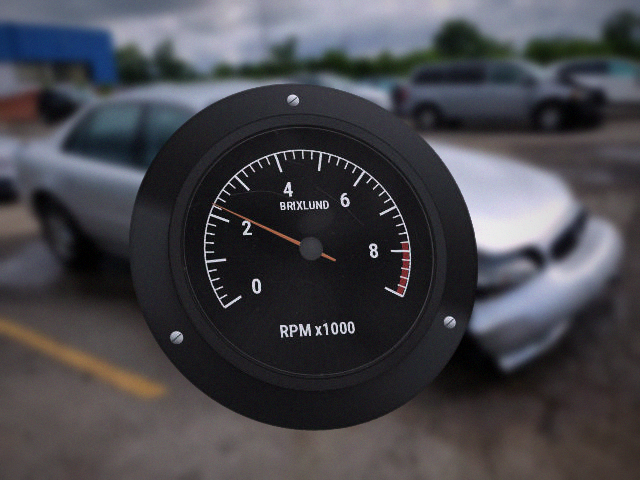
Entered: 2200 rpm
